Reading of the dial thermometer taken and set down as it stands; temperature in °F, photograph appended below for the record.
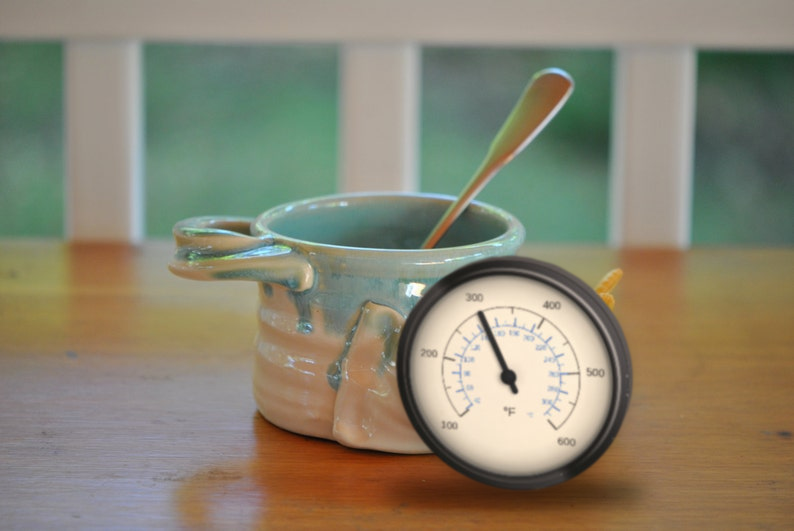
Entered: 300 °F
